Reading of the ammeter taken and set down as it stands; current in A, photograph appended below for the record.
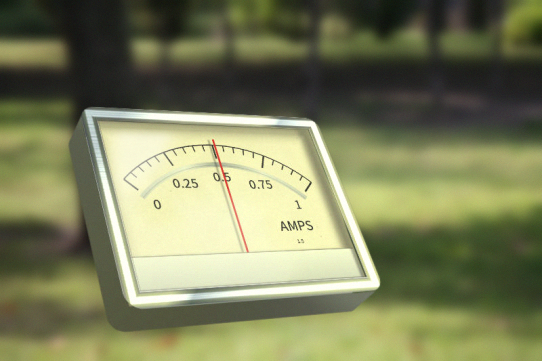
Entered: 0.5 A
